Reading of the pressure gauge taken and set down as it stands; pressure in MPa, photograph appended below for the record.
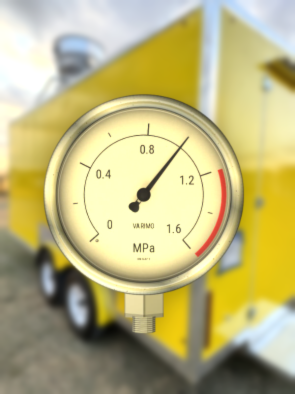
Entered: 1 MPa
